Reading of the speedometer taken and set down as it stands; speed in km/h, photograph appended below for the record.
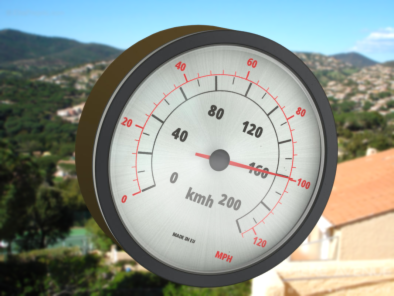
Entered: 160 km/h
